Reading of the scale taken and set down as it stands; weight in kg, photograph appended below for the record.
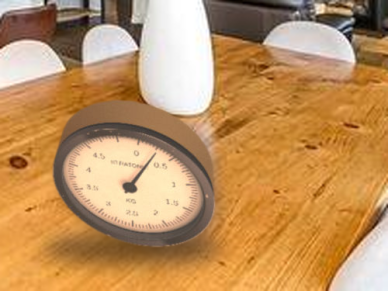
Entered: 0.25 kg
